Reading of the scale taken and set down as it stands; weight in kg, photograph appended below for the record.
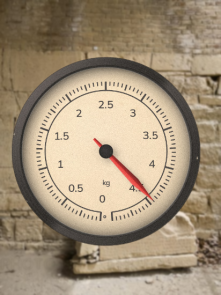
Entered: 4.45 kg
